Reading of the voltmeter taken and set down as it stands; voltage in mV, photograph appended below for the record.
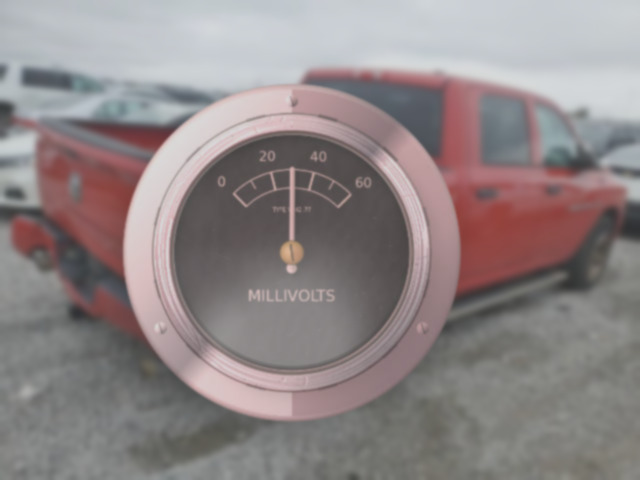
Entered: 30 mV
